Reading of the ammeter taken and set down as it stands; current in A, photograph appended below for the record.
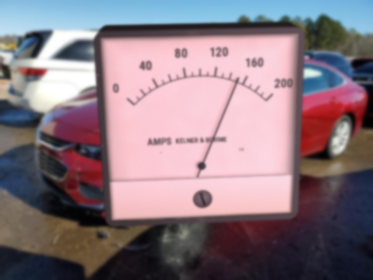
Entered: 150 A
